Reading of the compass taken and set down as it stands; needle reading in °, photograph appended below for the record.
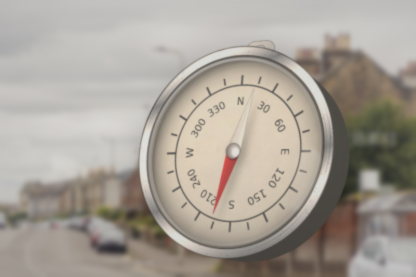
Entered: 195 °
